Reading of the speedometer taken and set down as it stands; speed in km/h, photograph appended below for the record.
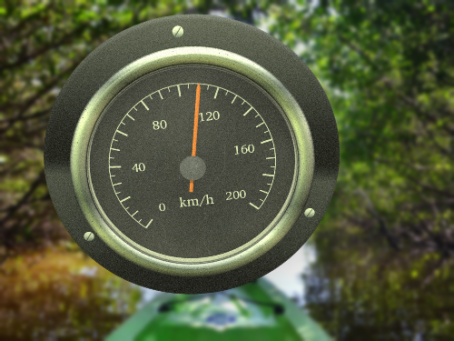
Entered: 110 km/h
